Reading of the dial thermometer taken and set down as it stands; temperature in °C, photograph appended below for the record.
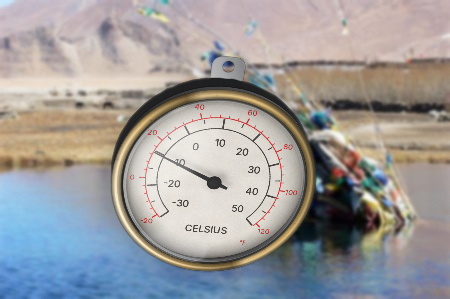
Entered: -10 °C
